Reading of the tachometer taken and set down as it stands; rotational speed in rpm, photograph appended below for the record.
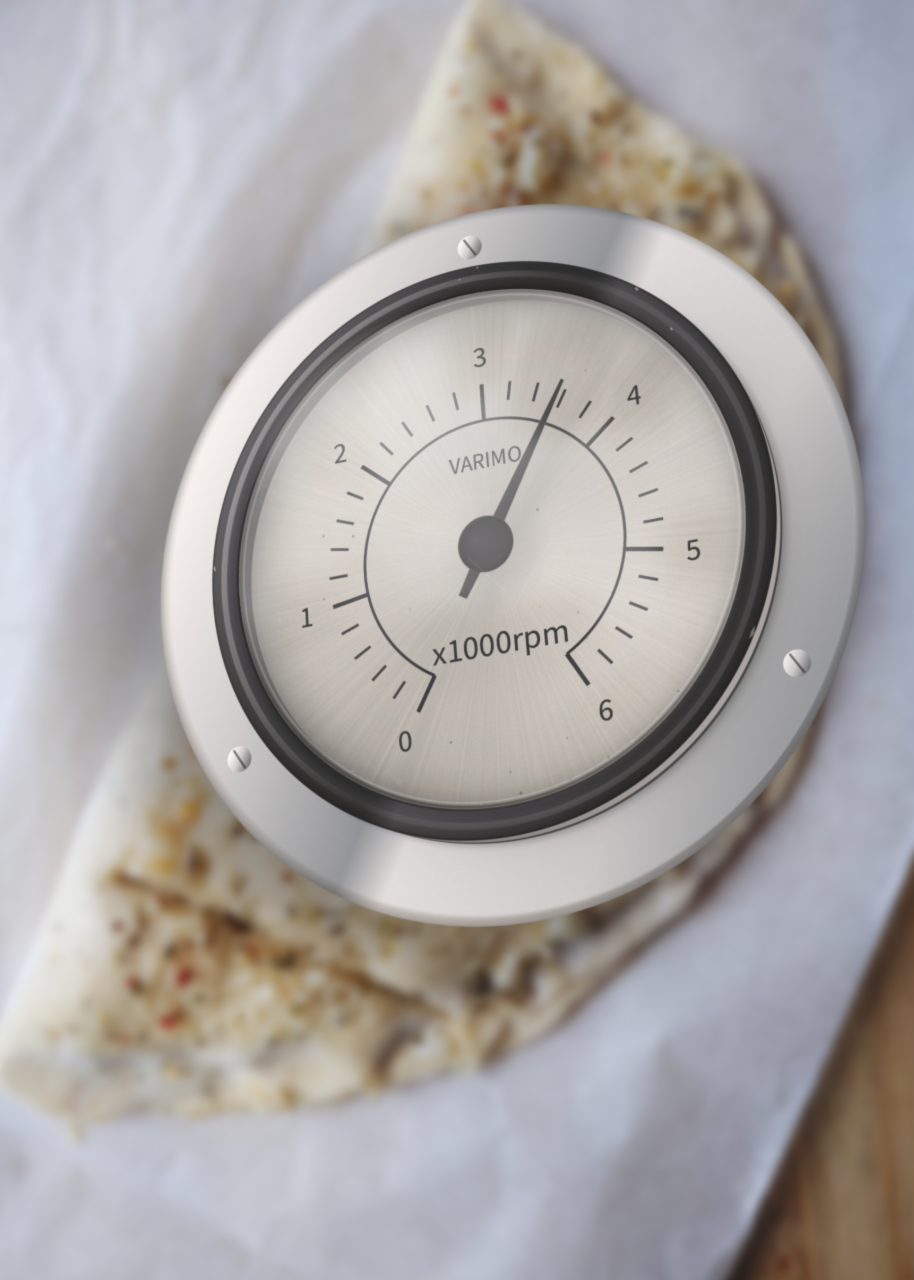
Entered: 3600 rpm
